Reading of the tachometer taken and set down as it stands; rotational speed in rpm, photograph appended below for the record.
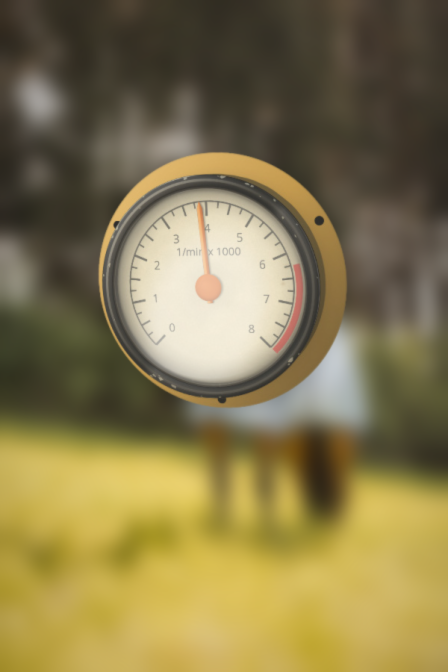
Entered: 3875 rpm
